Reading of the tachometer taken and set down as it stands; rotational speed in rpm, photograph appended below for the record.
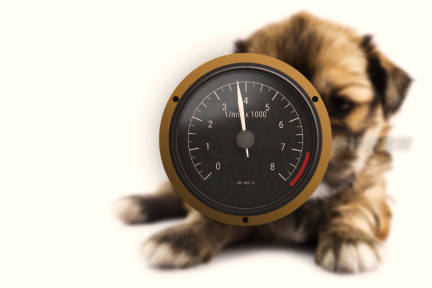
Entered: 3750 rpm
